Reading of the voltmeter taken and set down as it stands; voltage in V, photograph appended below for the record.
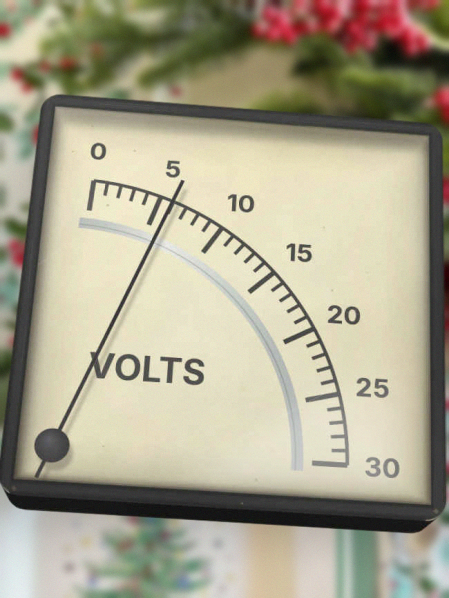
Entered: 6 V
